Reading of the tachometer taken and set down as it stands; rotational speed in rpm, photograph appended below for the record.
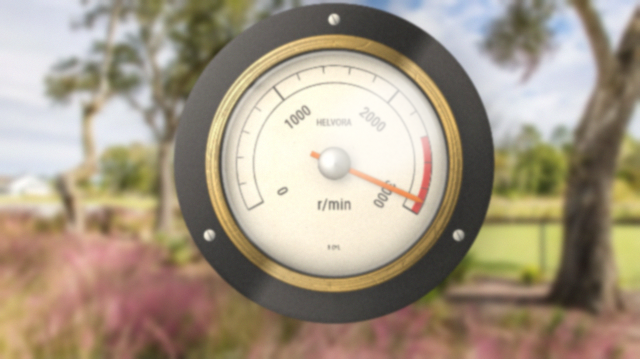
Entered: 2900 rpm
